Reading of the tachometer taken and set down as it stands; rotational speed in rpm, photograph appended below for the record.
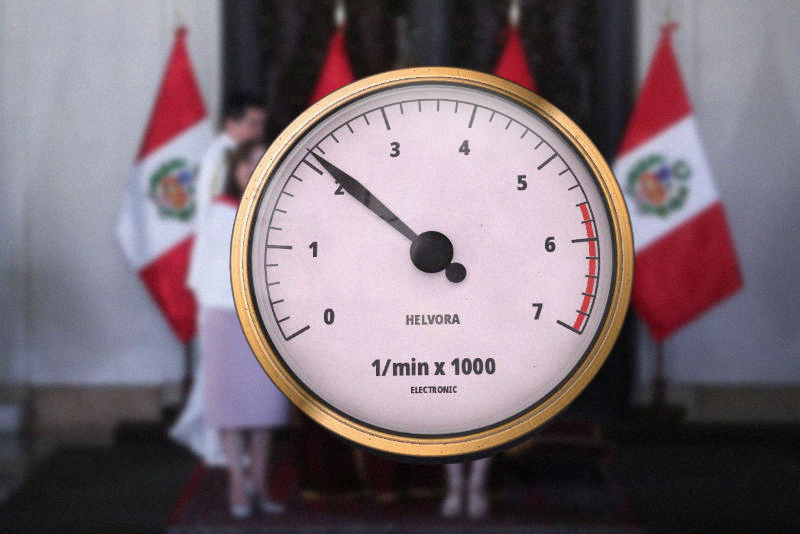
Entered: 2100 rpm
